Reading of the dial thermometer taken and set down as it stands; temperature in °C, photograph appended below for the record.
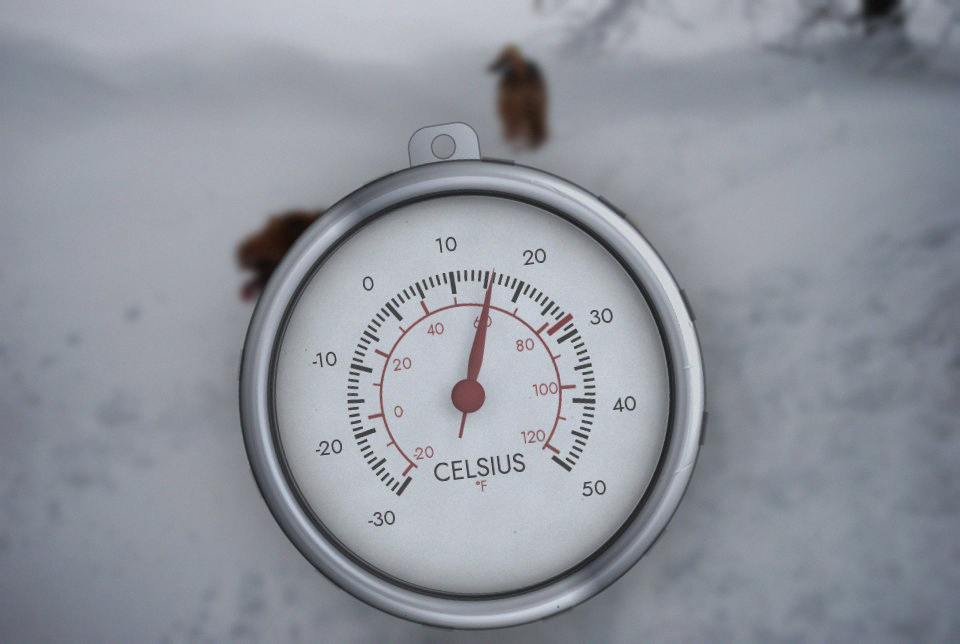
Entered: 16 °C
